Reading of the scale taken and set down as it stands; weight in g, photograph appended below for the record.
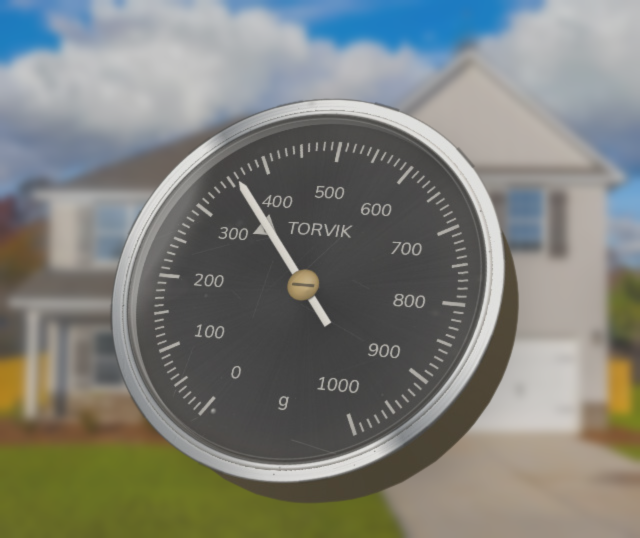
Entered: 360 g
